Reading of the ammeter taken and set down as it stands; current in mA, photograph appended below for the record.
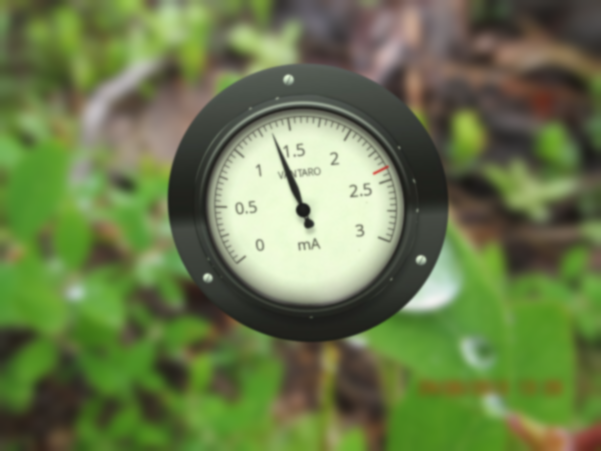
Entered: 1.35 mA
